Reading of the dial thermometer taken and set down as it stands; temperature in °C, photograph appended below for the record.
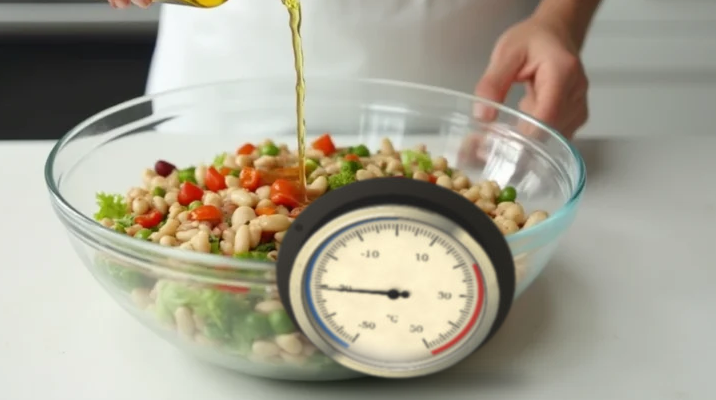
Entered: -30 °C
